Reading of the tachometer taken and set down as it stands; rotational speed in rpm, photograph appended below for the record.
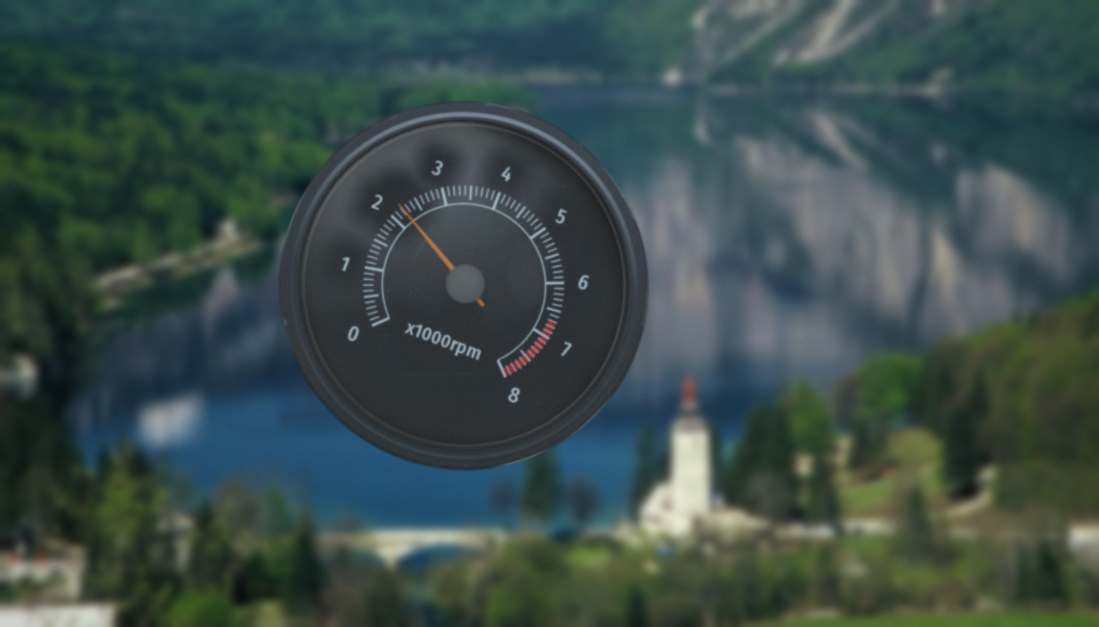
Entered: 2200 rpm
